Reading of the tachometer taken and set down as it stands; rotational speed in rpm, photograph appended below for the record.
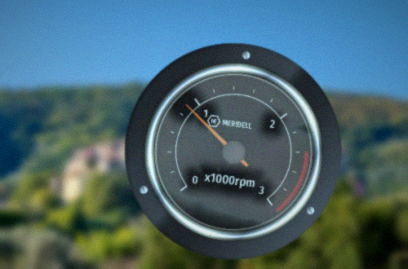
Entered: 900 rpm
